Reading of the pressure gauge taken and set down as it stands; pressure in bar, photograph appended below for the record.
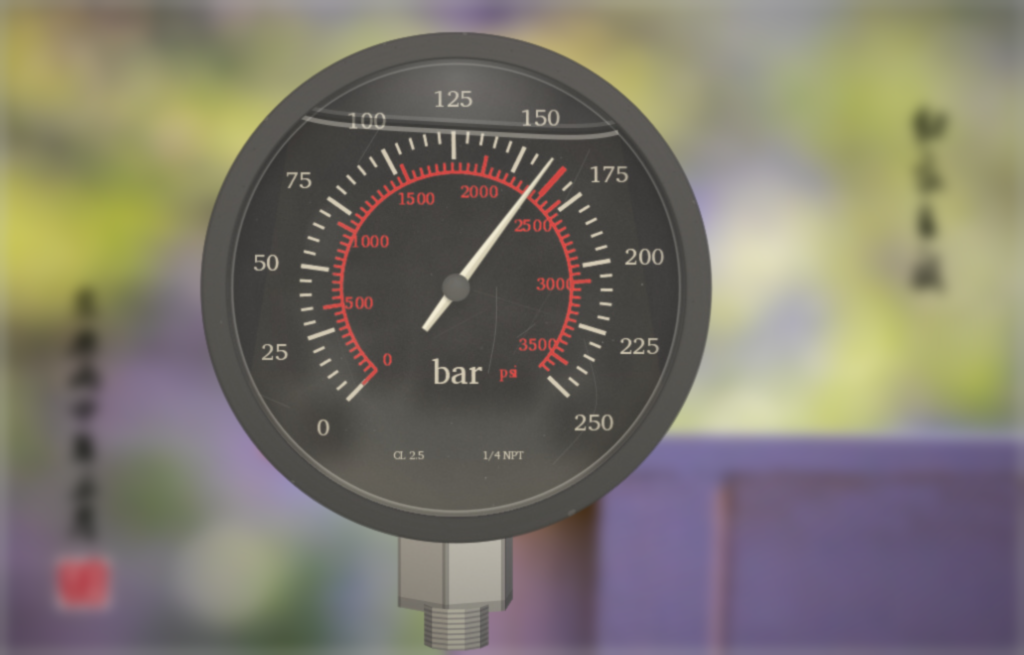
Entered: 160 bar
